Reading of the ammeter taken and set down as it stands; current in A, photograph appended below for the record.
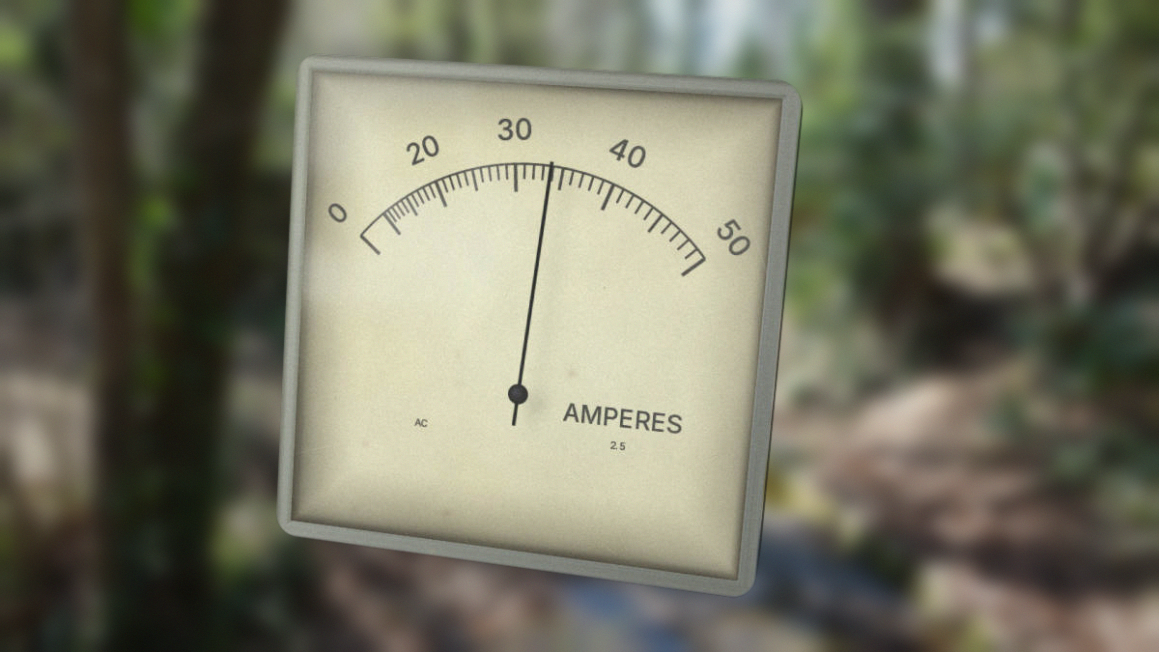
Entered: 34 A
